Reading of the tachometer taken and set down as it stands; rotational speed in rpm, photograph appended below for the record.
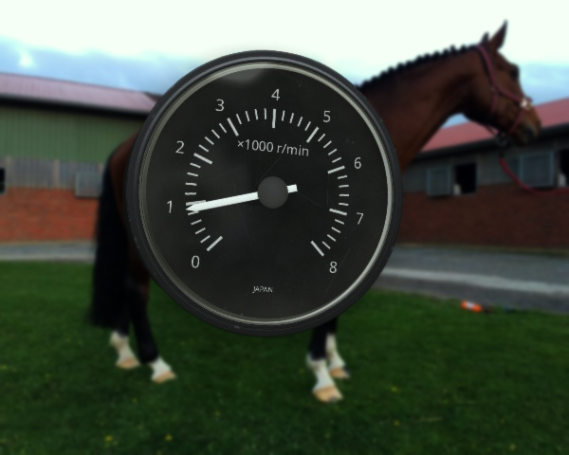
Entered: 900 rpm
